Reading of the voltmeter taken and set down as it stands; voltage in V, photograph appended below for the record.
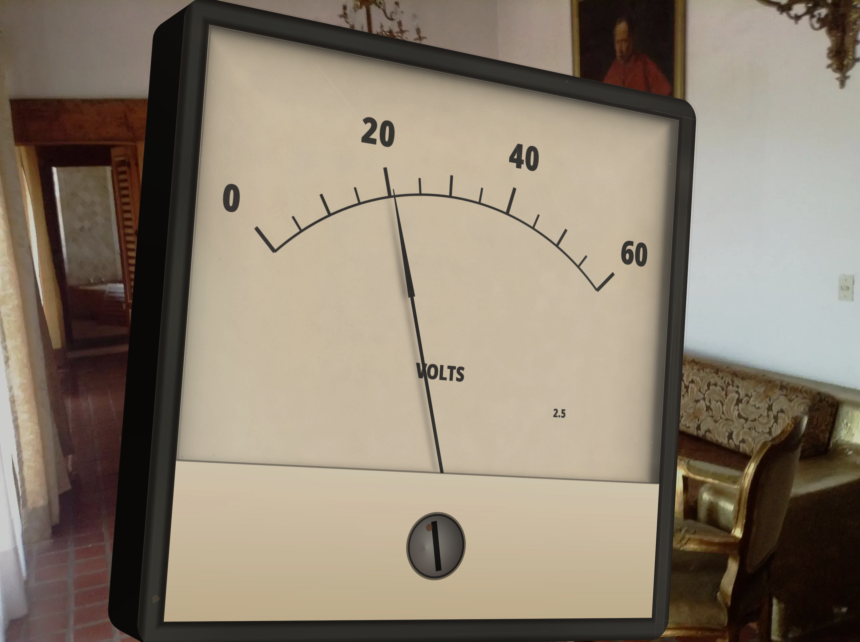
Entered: 20 V
